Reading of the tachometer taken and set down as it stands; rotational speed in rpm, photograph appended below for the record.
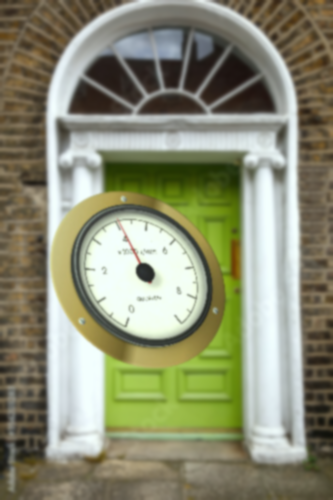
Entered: 4000 rpm
